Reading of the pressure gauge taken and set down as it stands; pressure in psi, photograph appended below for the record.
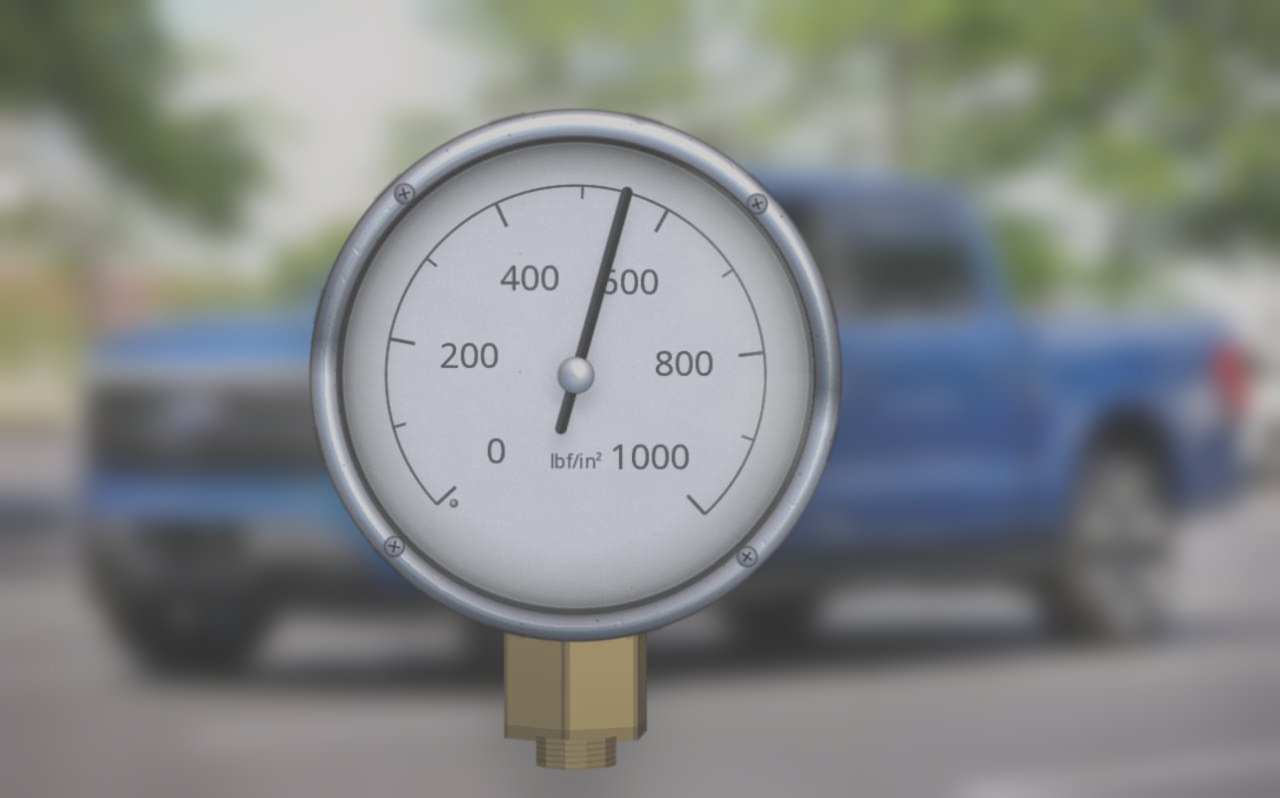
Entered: 550 psi
